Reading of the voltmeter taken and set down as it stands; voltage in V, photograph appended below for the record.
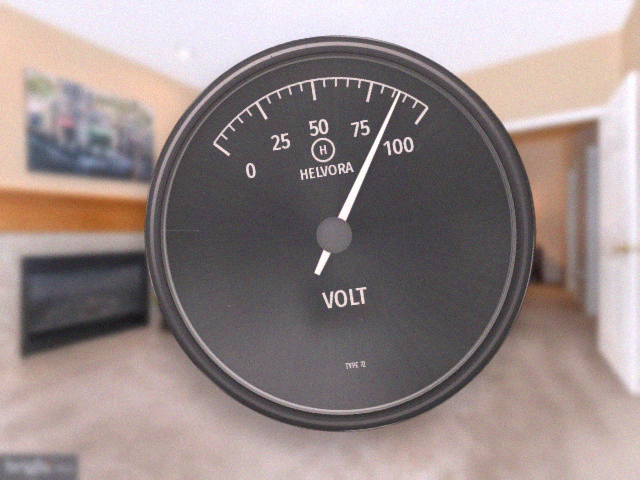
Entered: 87.5 V
